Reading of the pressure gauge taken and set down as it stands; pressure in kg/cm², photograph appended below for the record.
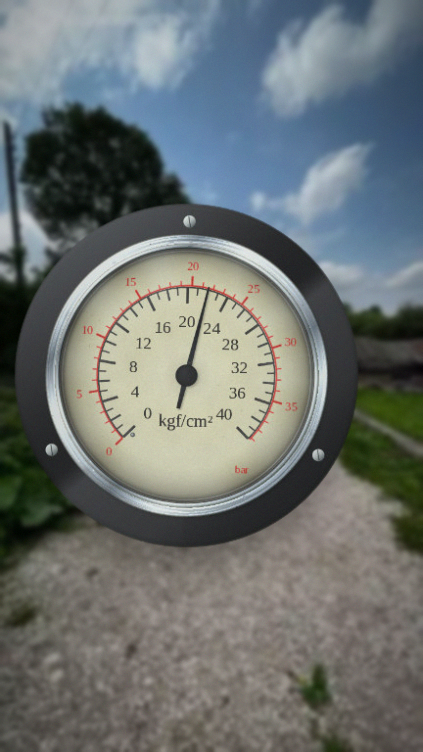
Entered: 22 kg/cm²
